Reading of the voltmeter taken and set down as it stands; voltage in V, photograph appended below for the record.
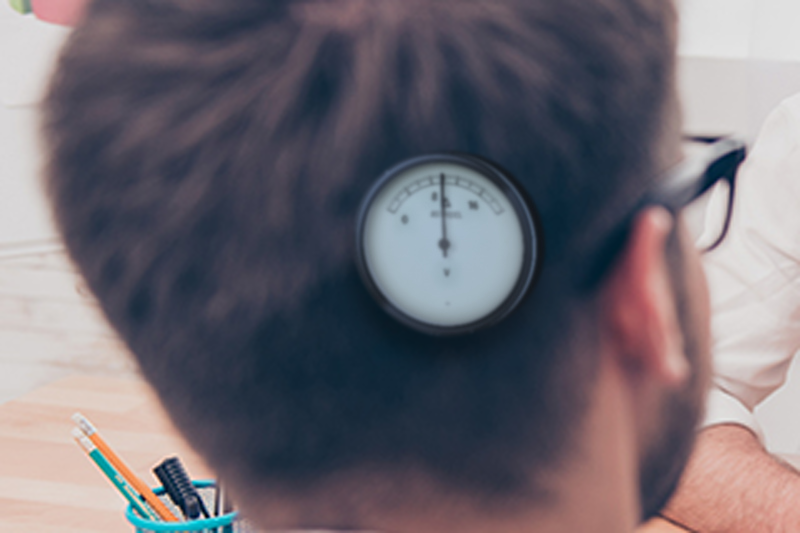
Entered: 10 V
